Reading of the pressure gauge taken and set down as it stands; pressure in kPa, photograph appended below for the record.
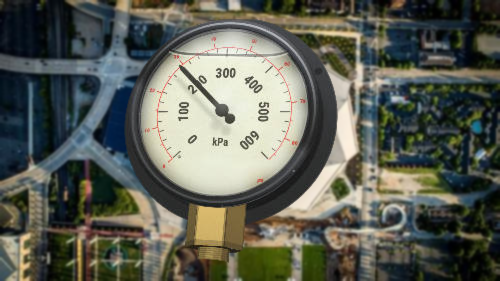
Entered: 200 kPa
